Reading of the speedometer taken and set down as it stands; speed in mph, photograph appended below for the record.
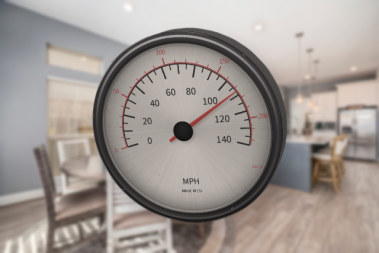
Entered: 107.5 mph
